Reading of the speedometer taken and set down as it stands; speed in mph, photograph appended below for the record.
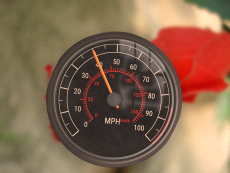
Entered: 40 mph
